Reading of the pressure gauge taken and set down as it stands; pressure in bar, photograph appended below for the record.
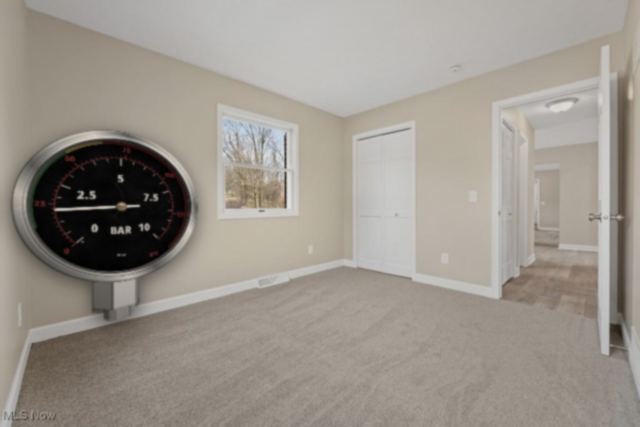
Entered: 1.5 bar
